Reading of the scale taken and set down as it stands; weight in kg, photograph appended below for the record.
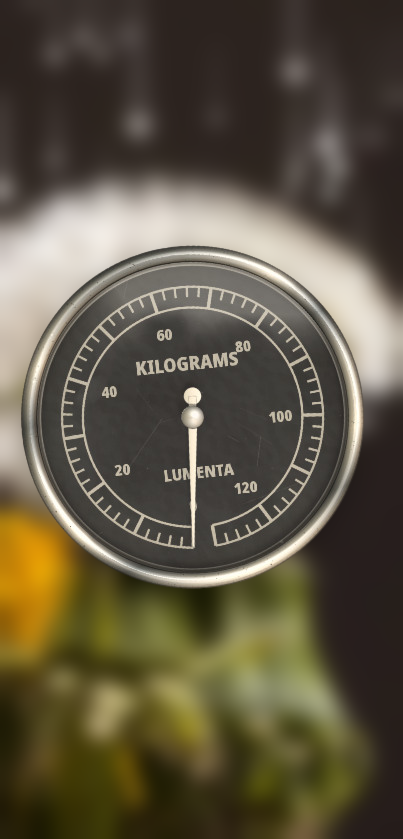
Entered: 0 kg
